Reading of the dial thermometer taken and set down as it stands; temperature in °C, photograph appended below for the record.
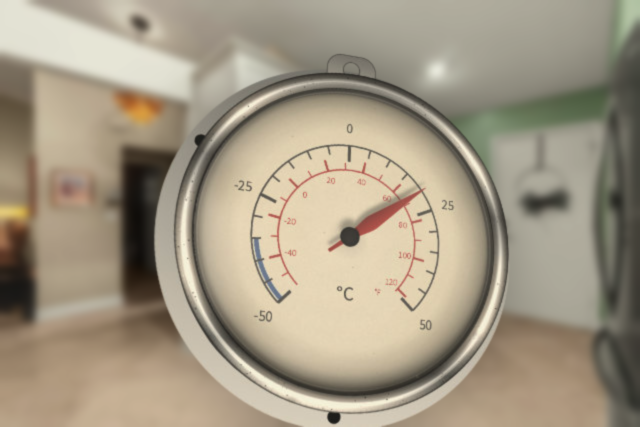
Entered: 20 °C
